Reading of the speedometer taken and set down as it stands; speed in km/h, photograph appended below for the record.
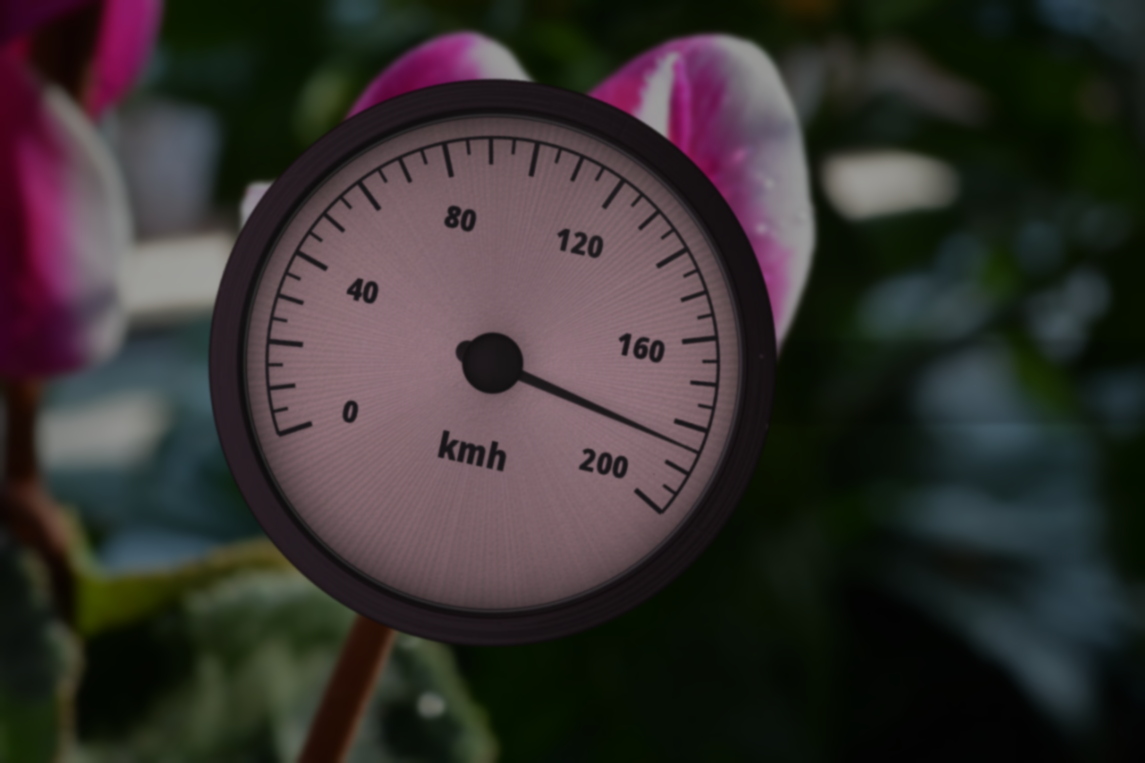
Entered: 185 km/h
